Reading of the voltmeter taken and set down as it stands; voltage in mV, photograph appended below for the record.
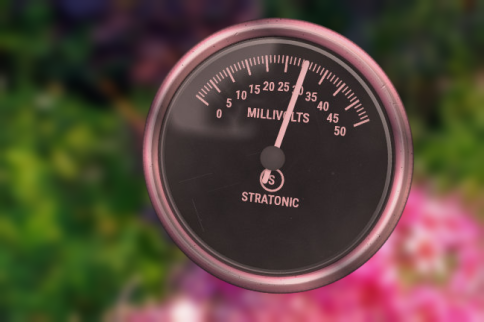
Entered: 30 mV
